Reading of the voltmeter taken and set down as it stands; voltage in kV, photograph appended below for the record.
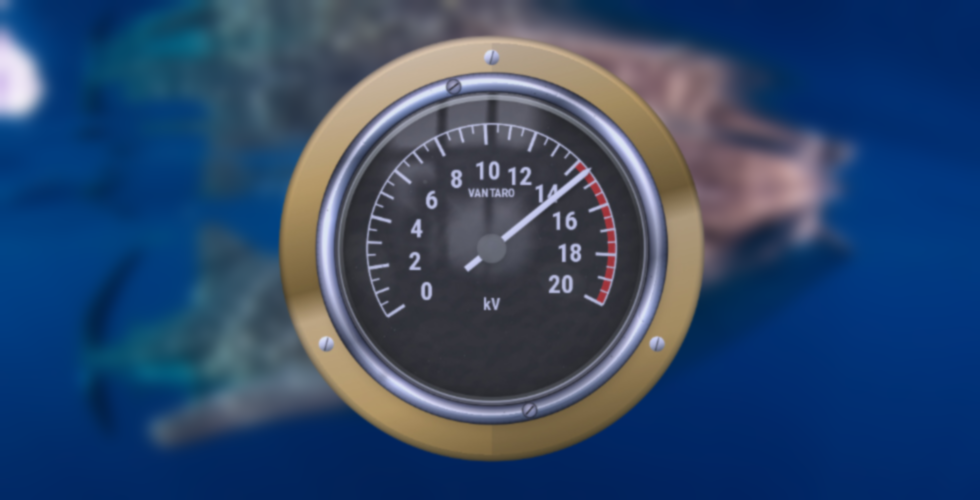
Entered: 14.5 kV
